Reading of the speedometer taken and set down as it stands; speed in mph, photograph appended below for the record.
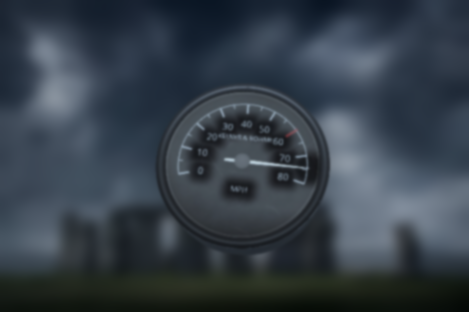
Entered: 75 mph
